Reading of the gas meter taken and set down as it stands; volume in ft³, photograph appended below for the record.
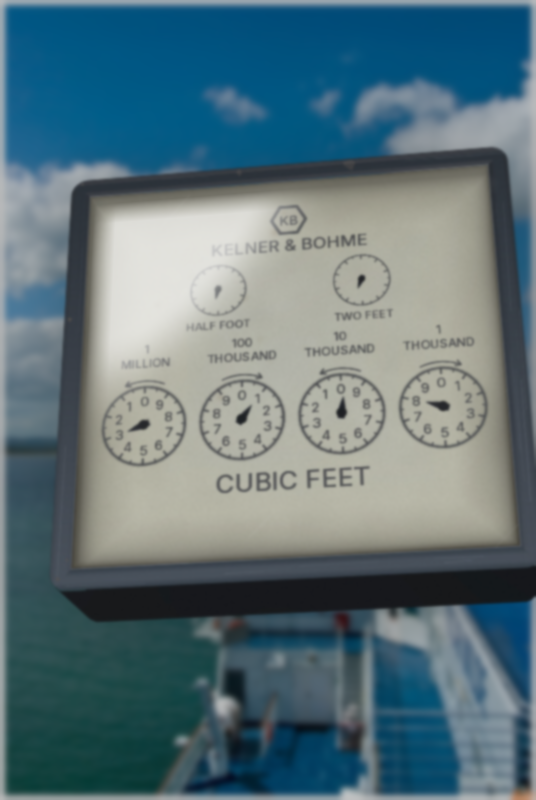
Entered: 309800 ft³
